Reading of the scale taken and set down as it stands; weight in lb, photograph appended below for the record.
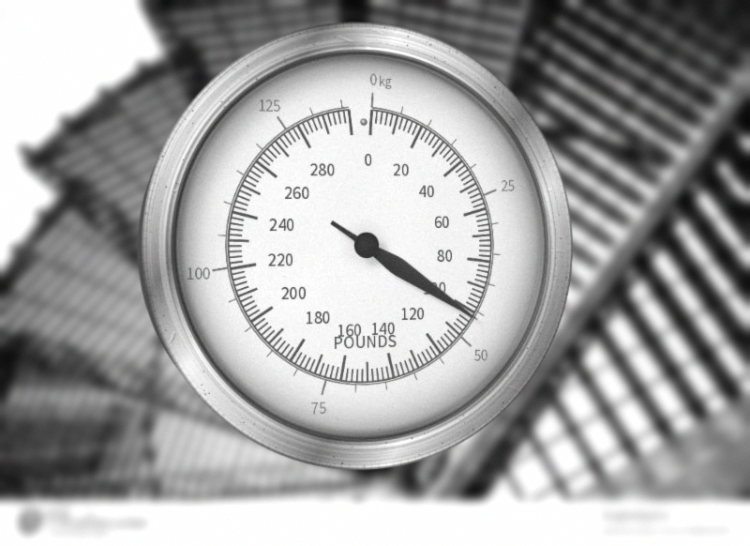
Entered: 102 lb
